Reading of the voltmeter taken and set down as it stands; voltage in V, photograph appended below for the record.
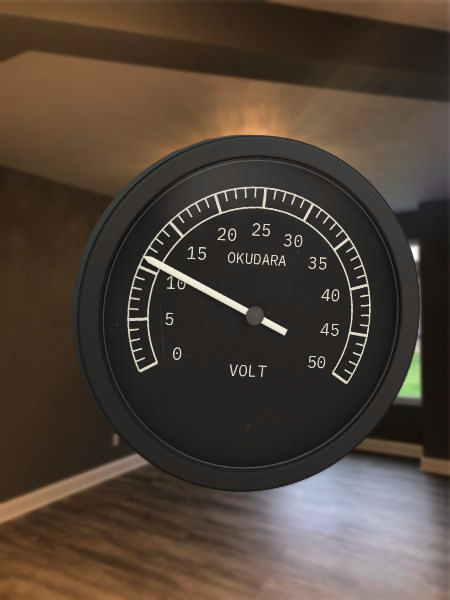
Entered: 11 V
